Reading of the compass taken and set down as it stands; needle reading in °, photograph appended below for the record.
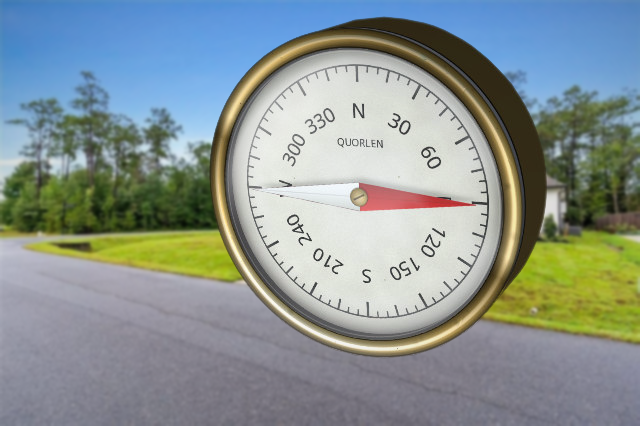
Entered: 90 °
